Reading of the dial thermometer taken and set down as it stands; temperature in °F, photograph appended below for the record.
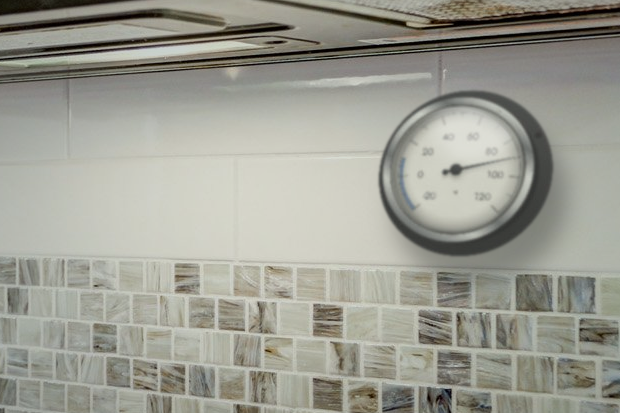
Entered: 90 °F
